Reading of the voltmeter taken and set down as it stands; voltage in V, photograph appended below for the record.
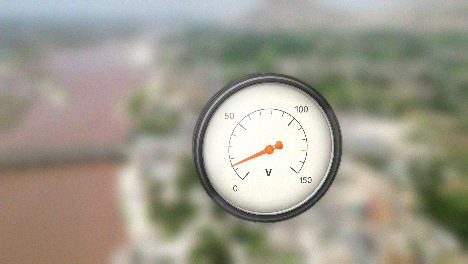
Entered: 15 V
